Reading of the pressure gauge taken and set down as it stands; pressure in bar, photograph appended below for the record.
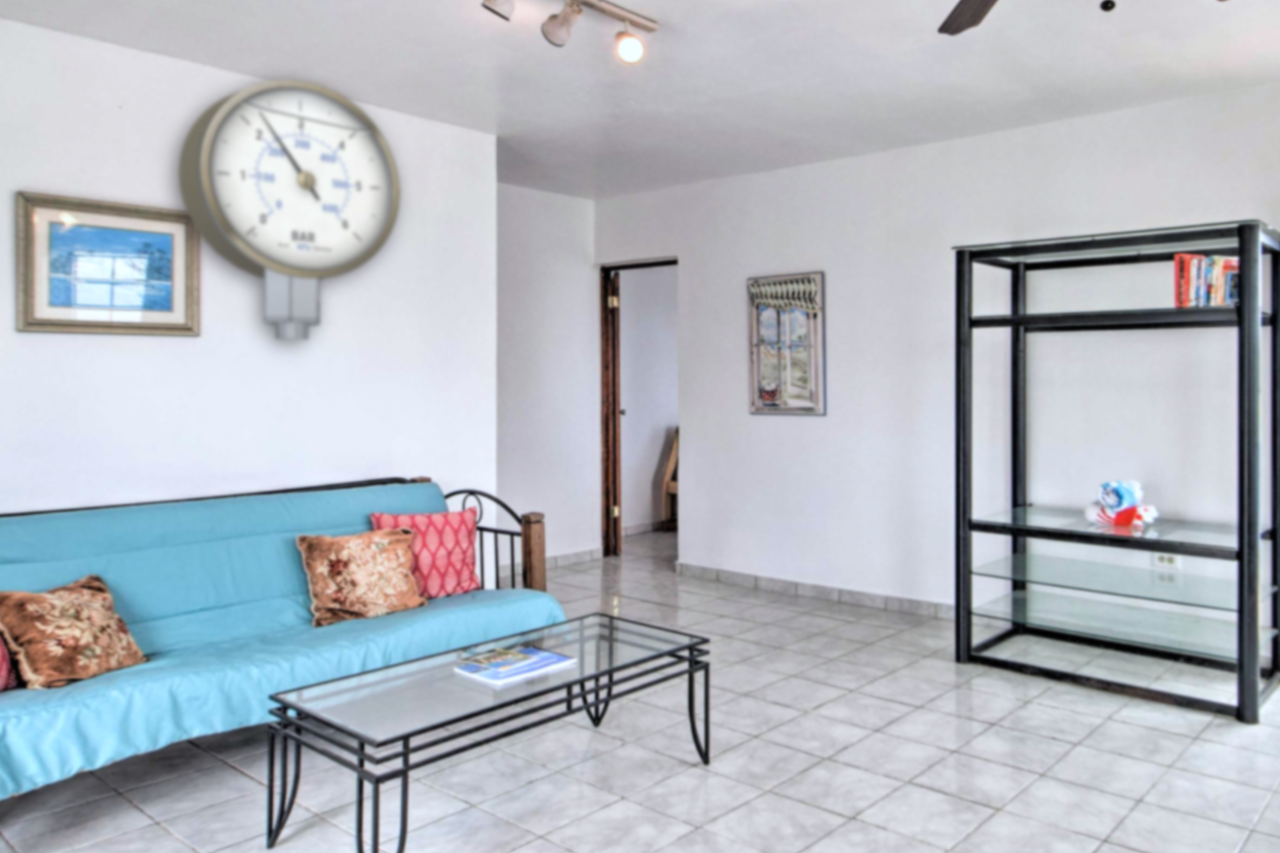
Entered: 2.25 bar
